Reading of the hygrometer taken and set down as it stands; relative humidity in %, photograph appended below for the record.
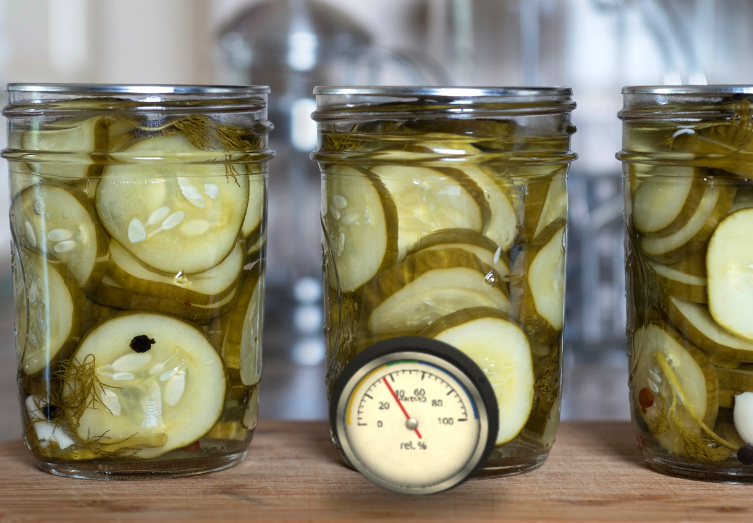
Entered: 36 %
